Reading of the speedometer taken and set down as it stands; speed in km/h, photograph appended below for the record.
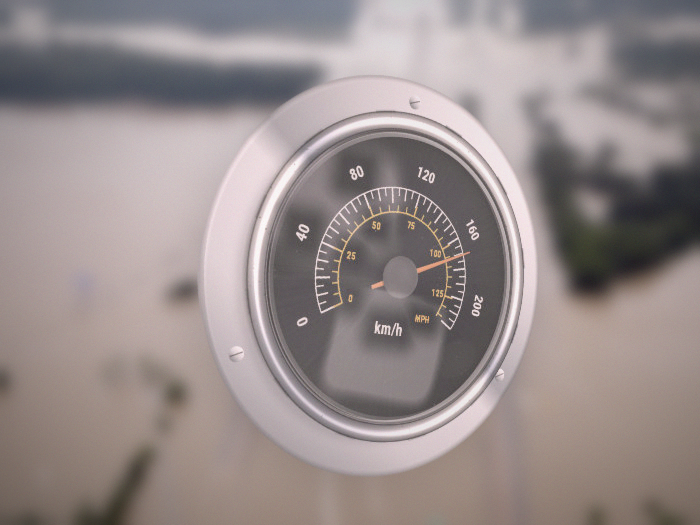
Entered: 170 km/h
